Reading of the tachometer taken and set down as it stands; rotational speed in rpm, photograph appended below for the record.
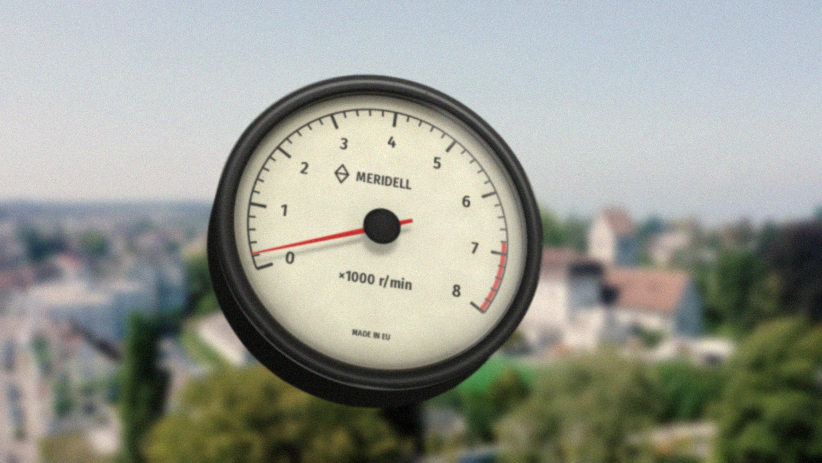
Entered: 200 rpm
